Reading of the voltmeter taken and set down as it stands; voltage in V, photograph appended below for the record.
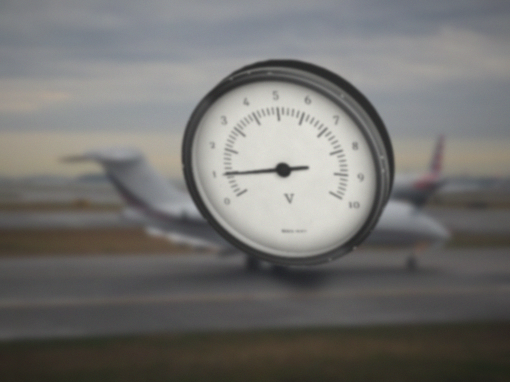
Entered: 1 V
